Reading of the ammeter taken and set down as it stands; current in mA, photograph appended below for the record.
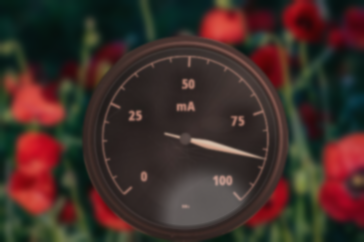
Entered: 87.5 mA
